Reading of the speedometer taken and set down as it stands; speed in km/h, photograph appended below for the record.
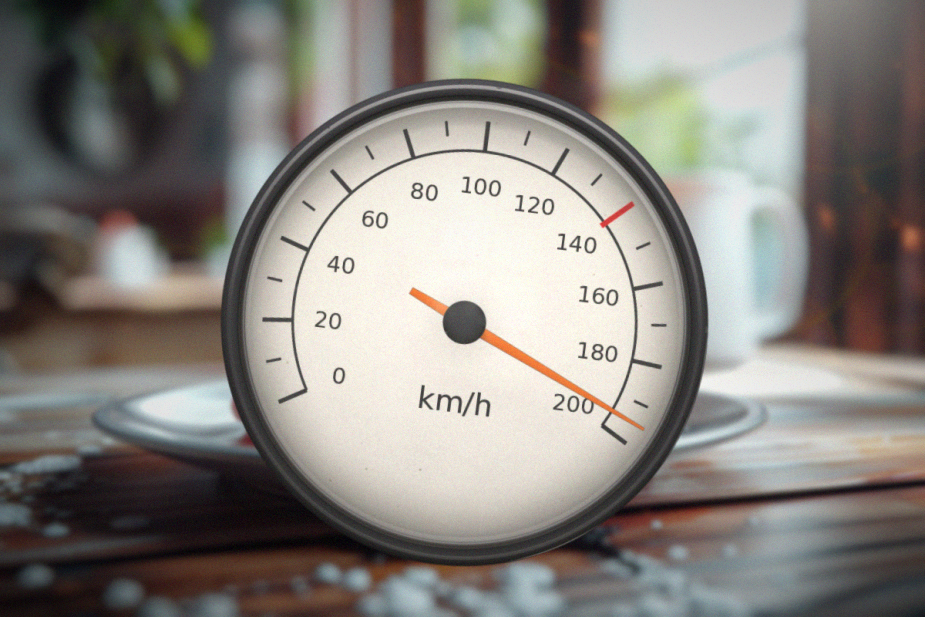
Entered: 195 km/h
